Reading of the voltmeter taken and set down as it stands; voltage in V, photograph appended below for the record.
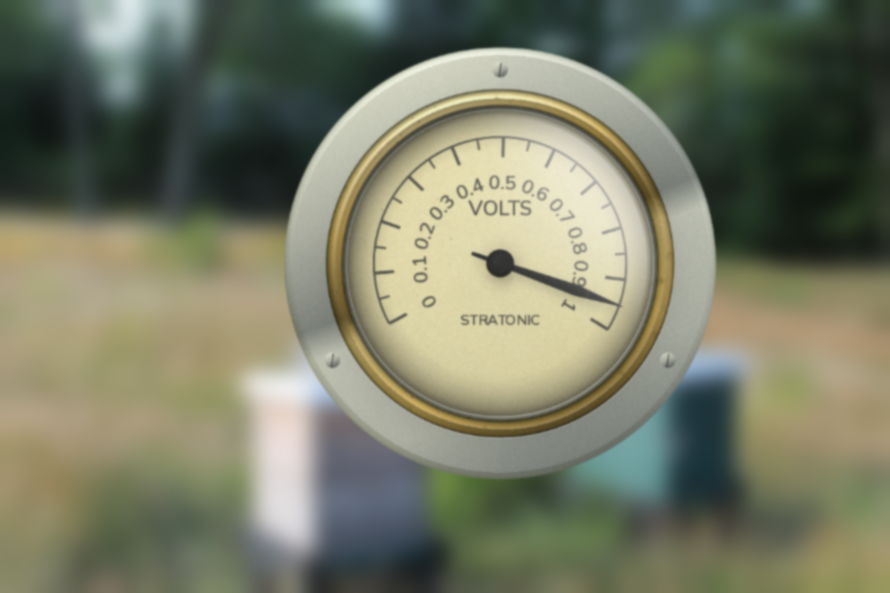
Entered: 0.95 V
